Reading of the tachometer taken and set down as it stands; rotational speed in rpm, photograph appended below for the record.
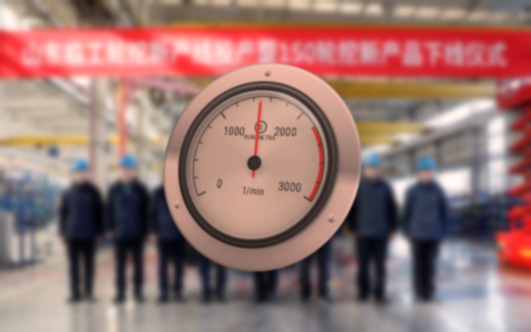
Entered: 1500 rpm
